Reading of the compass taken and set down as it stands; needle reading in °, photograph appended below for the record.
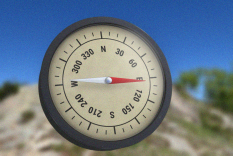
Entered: 95 °
